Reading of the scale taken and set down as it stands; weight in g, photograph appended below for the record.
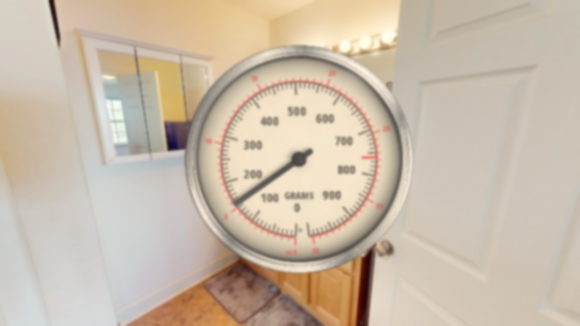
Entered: 150 g
